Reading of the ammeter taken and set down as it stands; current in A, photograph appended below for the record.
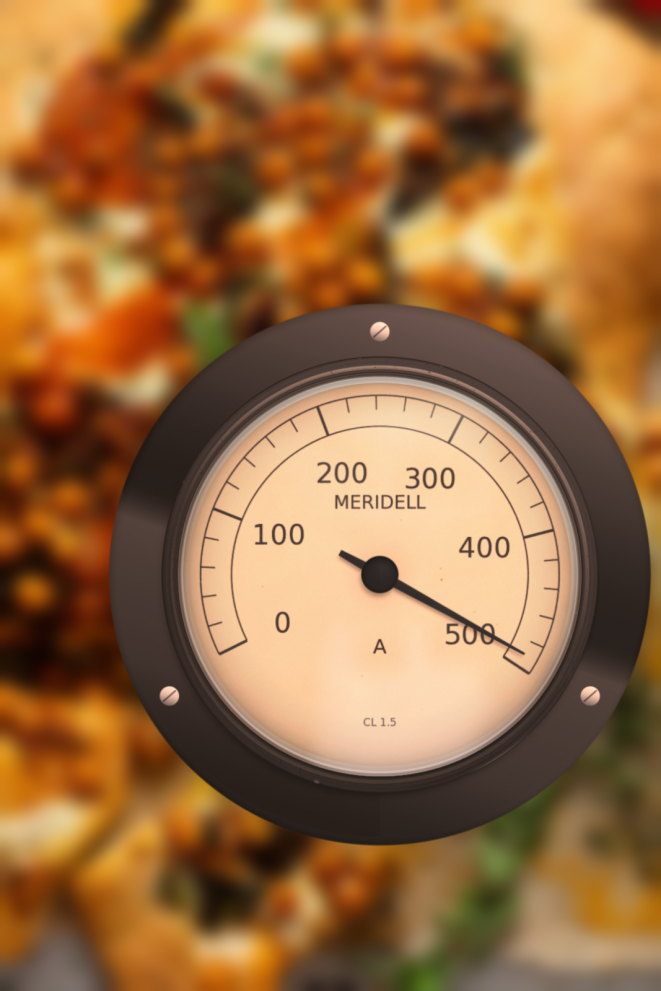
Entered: 490 A
